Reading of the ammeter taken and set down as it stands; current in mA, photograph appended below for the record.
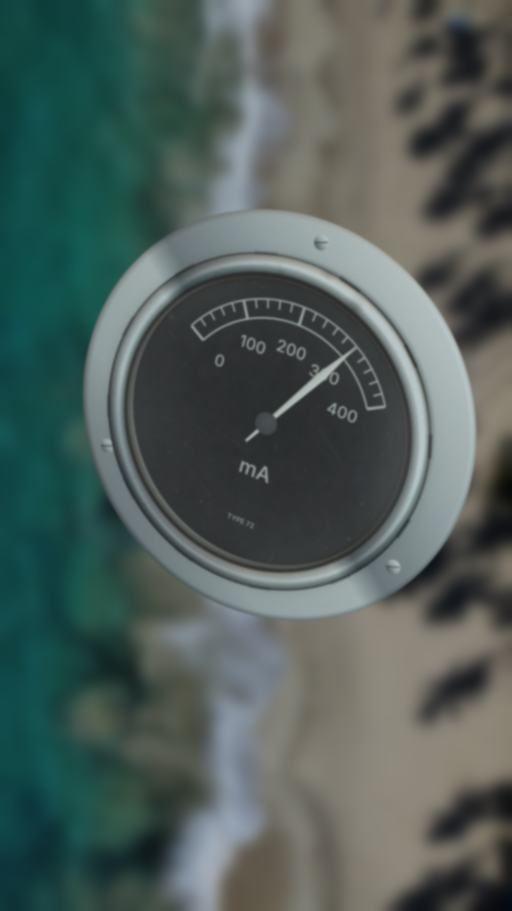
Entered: 300 mA
